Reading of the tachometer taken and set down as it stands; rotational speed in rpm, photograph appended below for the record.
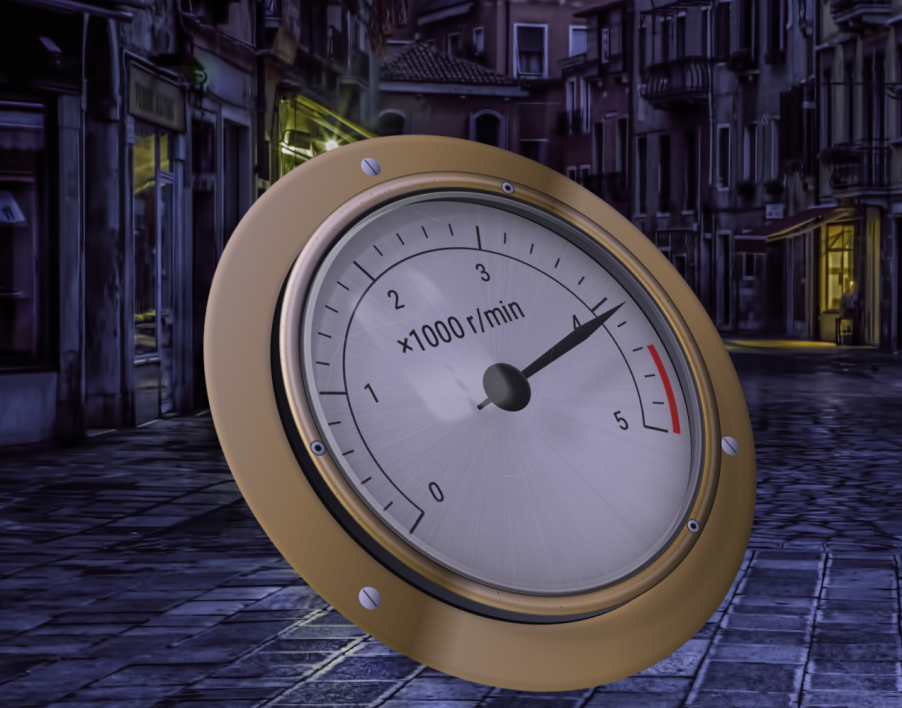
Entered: 4100 rpm
